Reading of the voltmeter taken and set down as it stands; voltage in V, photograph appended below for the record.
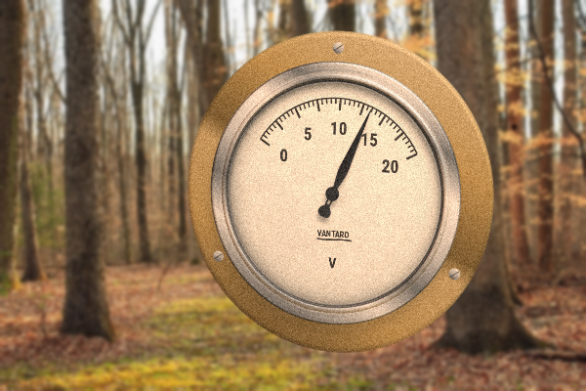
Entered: 13.5 V
